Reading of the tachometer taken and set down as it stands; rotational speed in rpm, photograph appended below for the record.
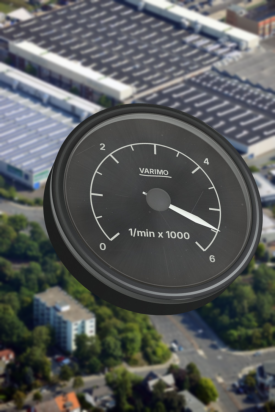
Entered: 5500 rpm
